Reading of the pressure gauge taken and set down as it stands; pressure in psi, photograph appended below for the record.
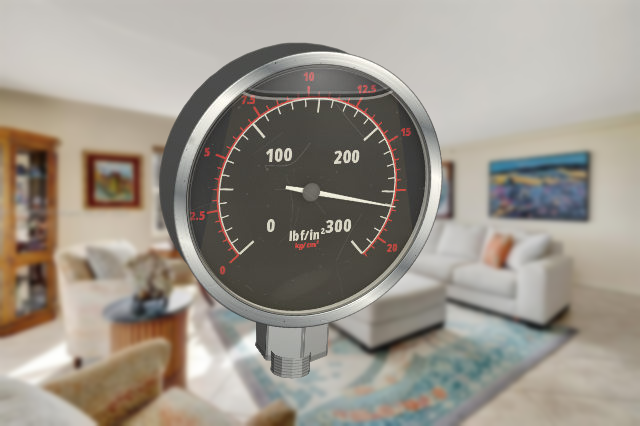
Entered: 260 psi
